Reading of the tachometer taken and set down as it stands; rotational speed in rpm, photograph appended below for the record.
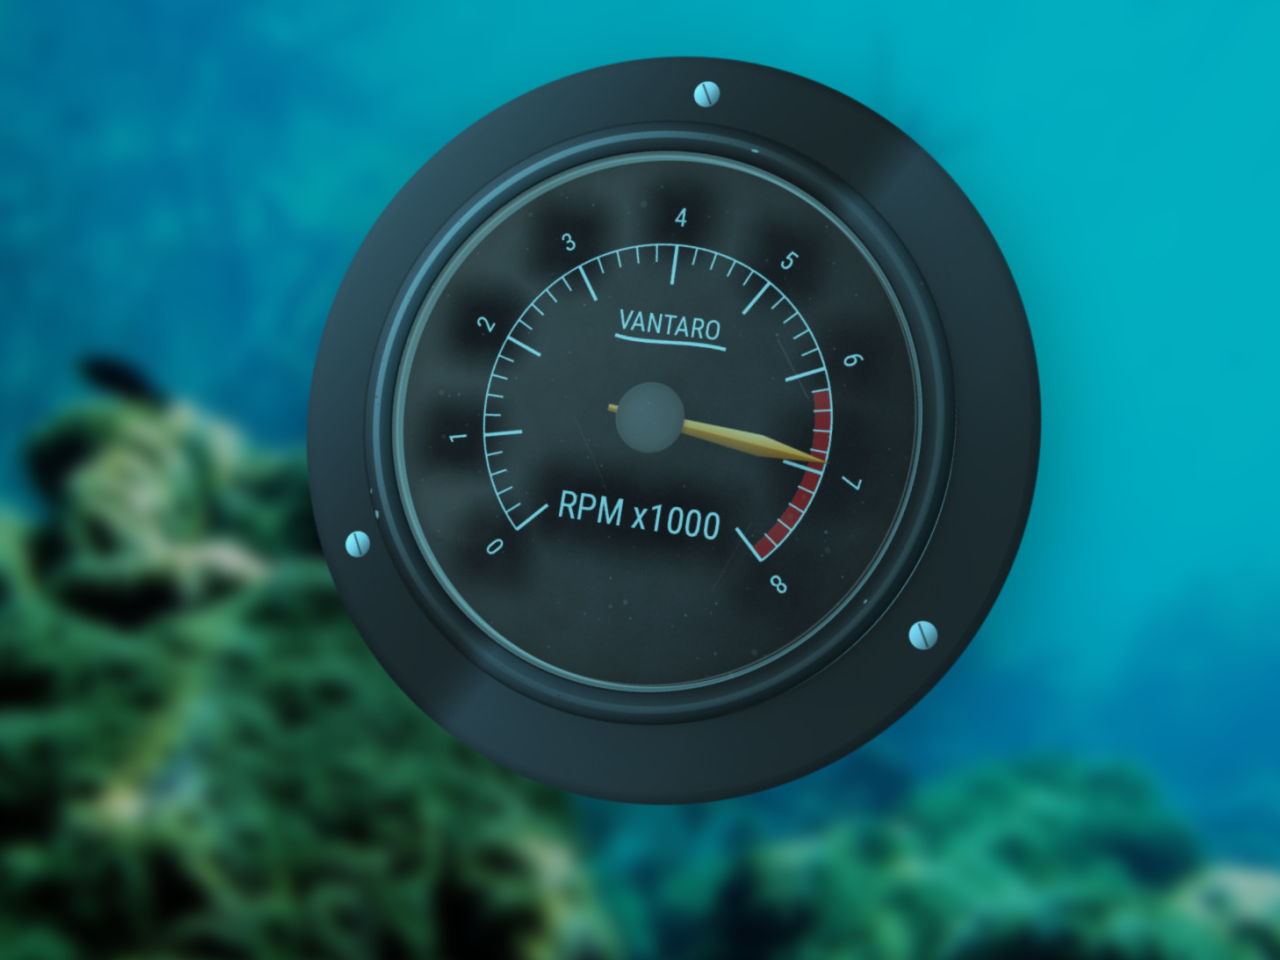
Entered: 6900 rpm
